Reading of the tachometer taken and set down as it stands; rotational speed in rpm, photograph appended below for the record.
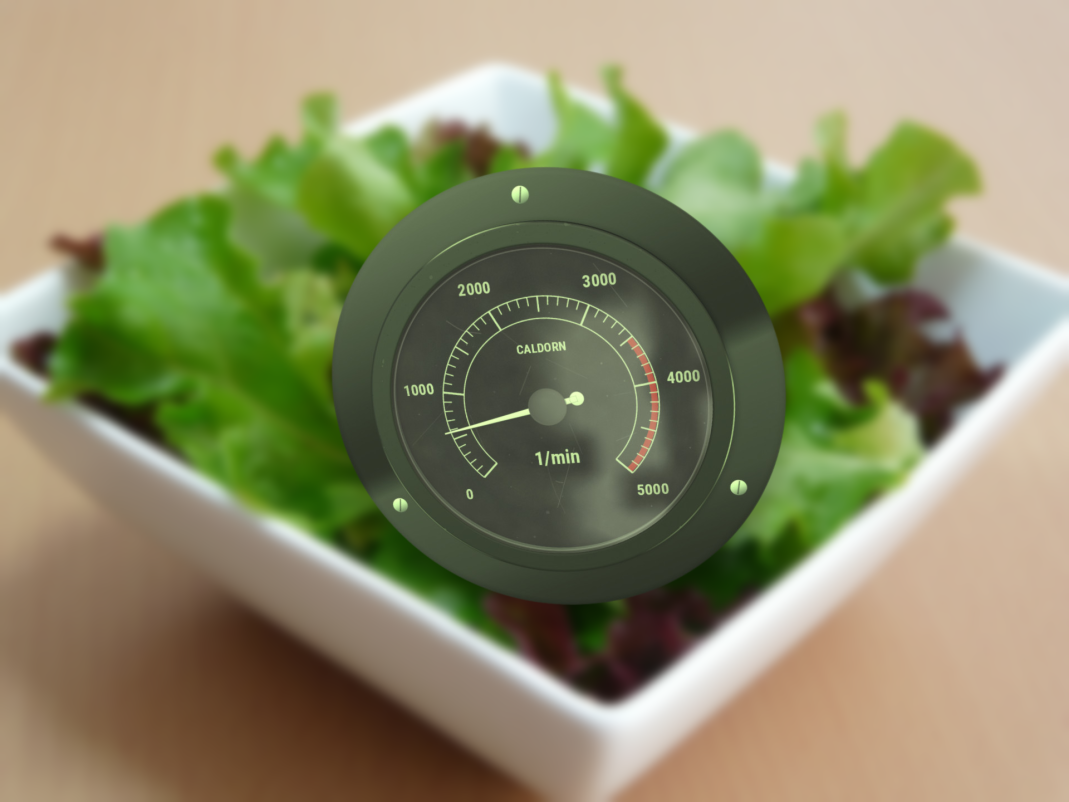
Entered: 600 rpm
